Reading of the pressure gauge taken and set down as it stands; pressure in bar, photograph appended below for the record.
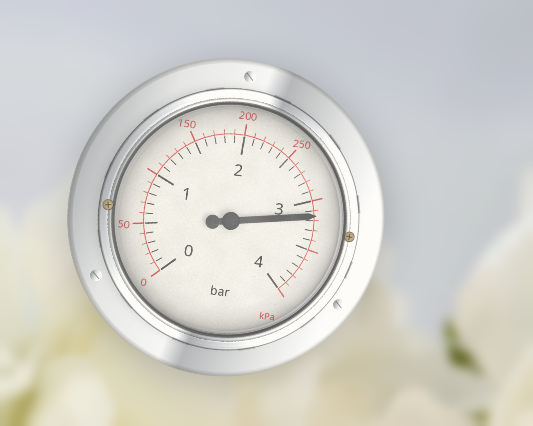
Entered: 3.15 bar
